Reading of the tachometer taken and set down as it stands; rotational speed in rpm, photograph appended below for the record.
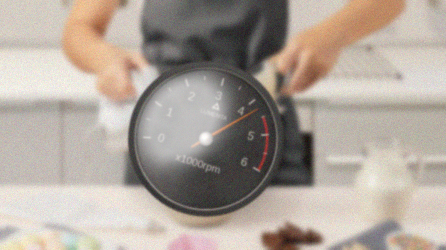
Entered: 4250 rpm
